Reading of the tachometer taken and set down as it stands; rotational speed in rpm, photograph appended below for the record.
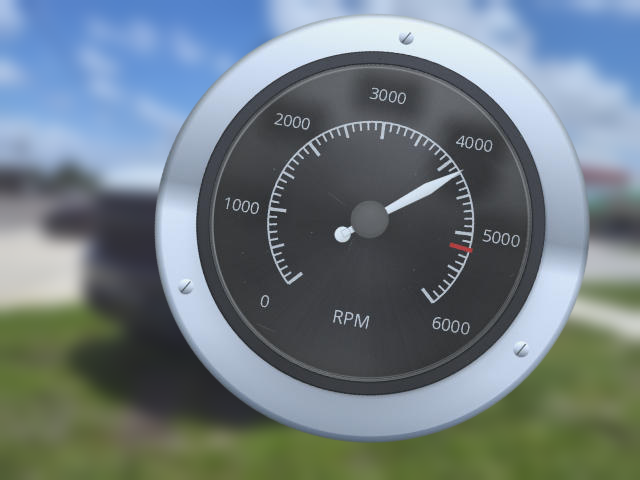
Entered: 4200 rpm
